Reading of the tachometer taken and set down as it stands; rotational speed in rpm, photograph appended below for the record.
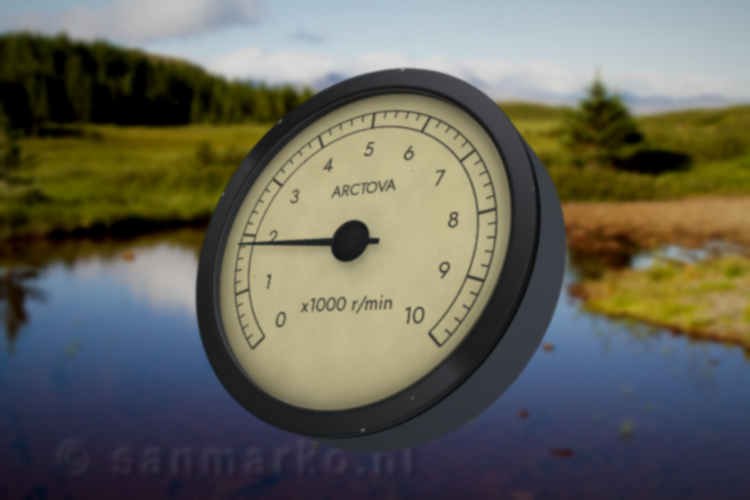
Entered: 1800 rpm
